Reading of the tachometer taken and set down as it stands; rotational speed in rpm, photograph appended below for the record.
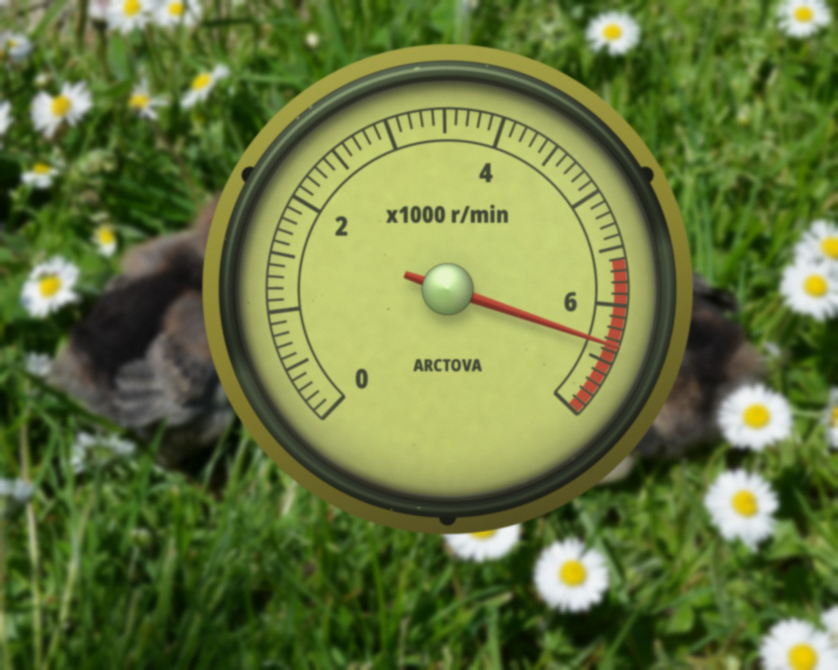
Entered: 6350 rpm
